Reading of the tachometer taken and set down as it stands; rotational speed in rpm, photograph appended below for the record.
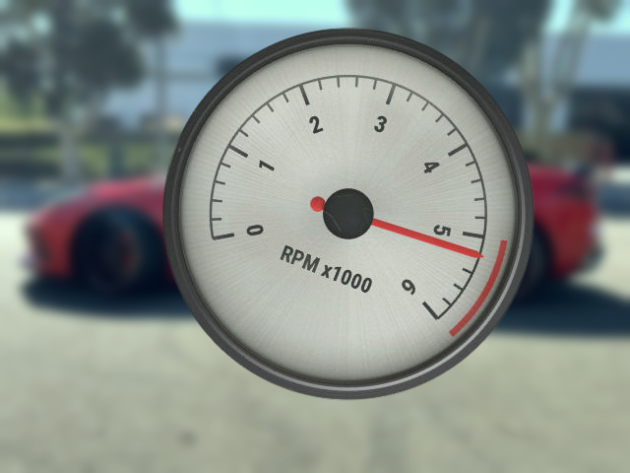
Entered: 5200 rpm
